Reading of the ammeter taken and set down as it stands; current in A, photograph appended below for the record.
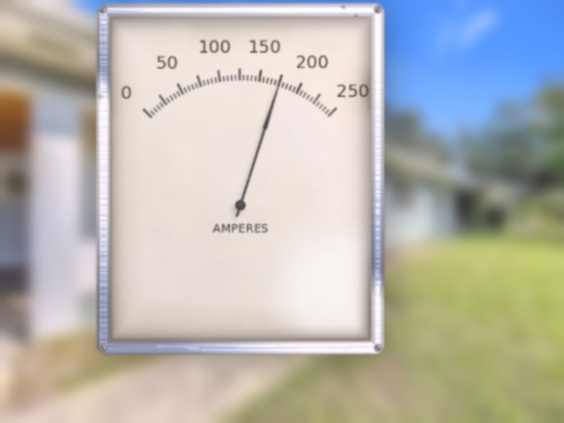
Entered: 175 A
